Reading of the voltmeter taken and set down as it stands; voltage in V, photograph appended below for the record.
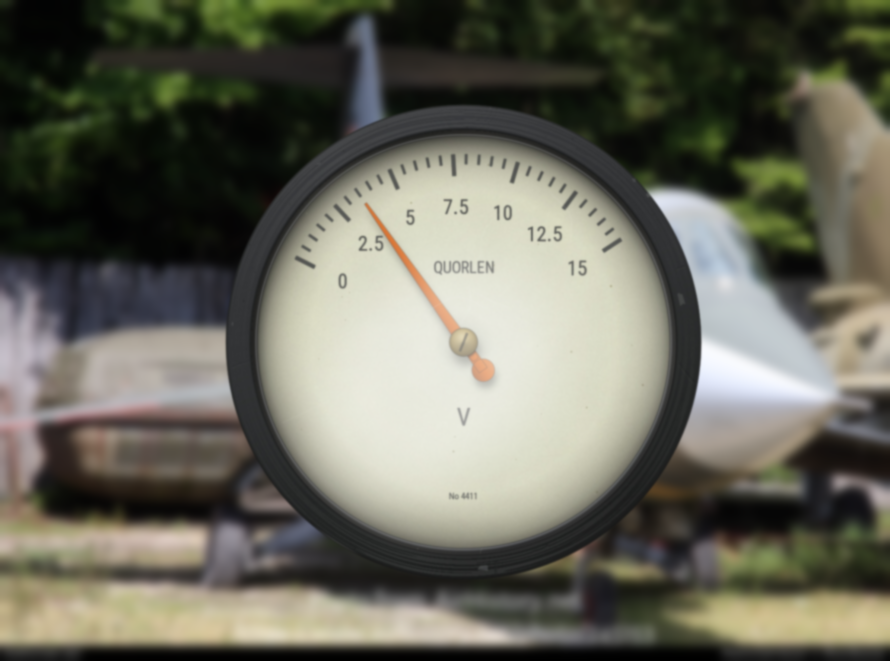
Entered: 3.5 V
